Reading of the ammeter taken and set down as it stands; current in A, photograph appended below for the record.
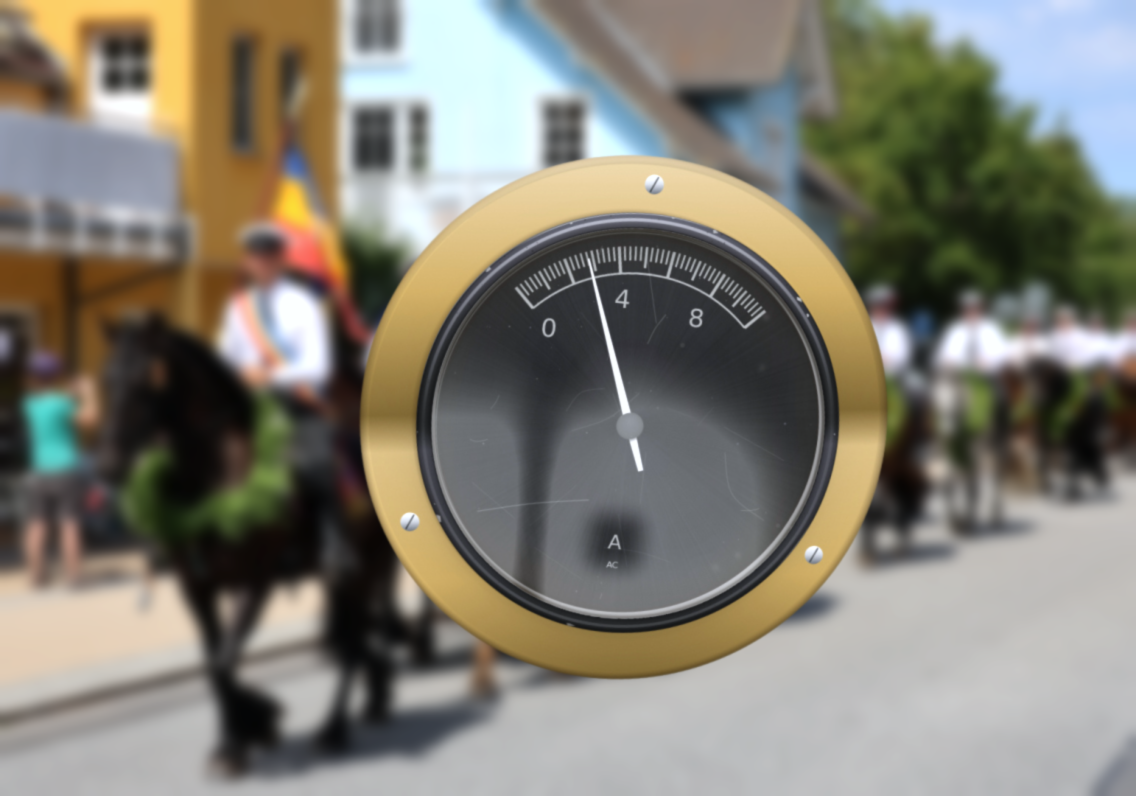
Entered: 2.8 A
